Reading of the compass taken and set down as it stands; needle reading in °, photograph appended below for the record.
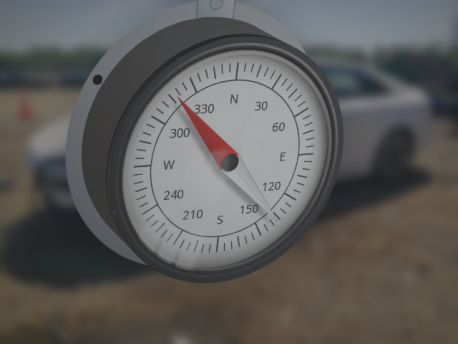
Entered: 317.5 °
